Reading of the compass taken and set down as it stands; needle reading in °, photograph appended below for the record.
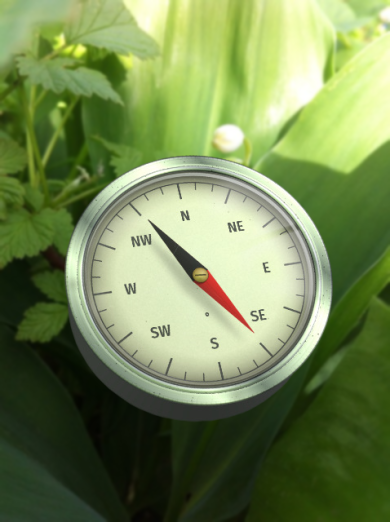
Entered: 150 °
